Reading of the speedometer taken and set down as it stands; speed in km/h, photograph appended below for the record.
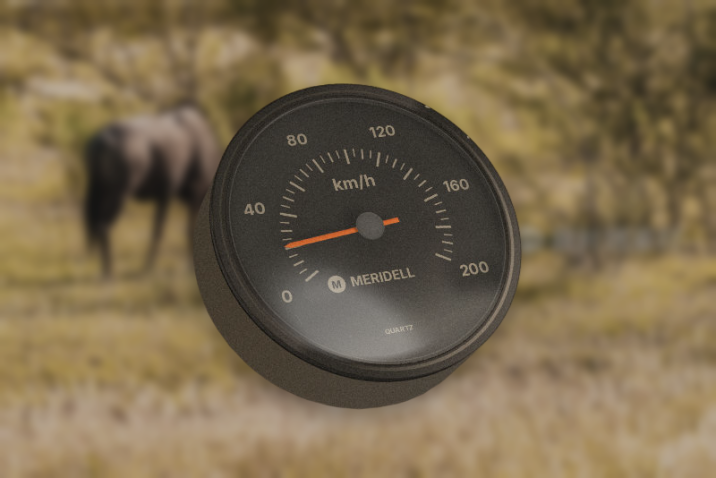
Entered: 20 km/h
